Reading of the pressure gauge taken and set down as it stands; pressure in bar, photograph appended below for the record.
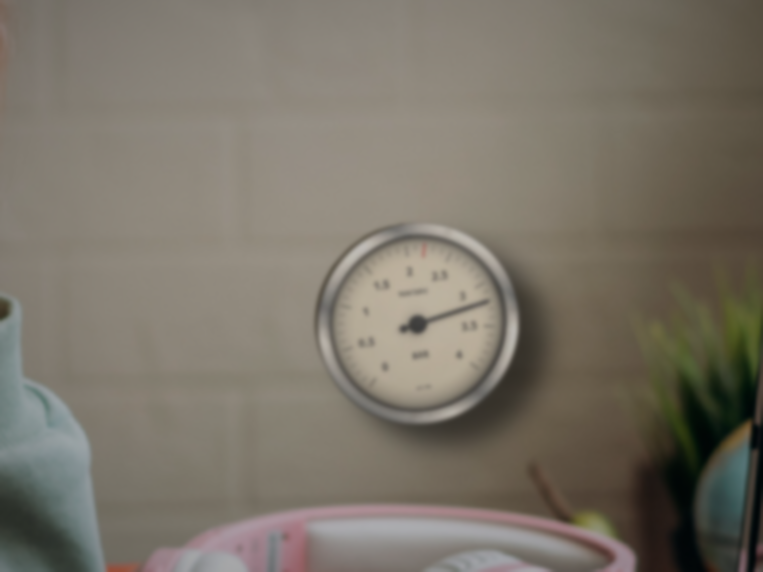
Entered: 3.2 bar
